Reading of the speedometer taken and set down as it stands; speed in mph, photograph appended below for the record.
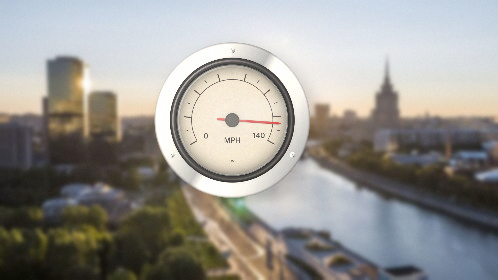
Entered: 125 mph
